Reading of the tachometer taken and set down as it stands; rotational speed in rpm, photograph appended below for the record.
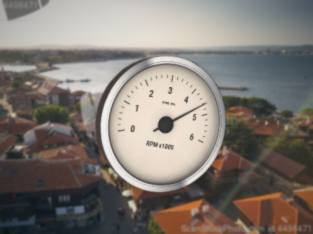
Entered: 4600 rpm
